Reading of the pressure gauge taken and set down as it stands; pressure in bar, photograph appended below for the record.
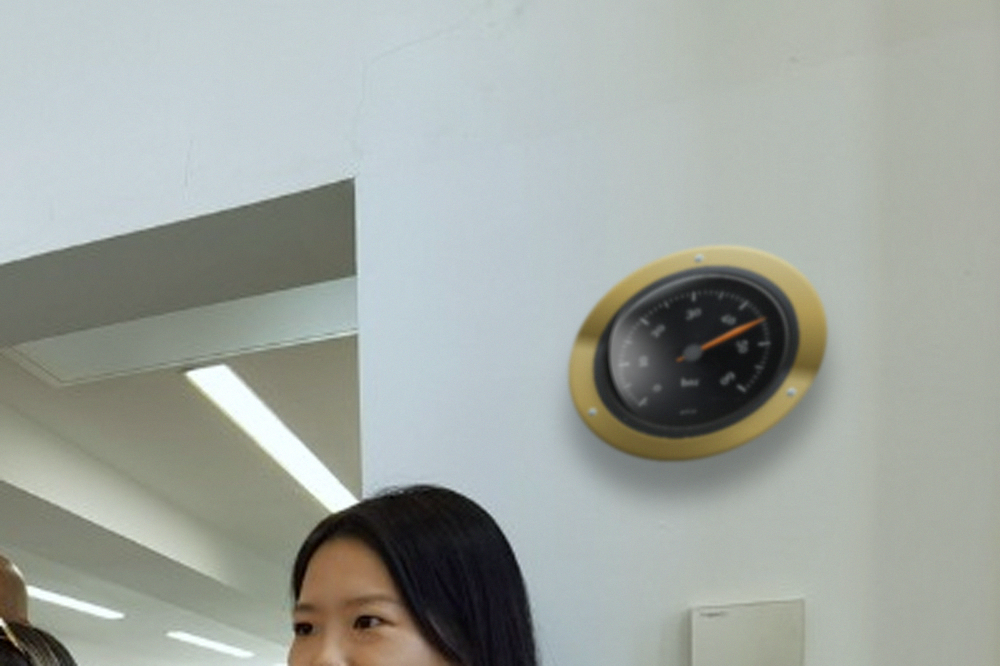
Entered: 45 bar
